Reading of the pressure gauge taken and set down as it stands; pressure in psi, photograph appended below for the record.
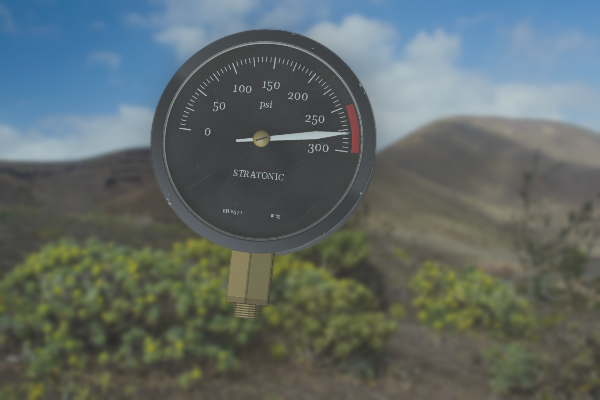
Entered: 280 psi
